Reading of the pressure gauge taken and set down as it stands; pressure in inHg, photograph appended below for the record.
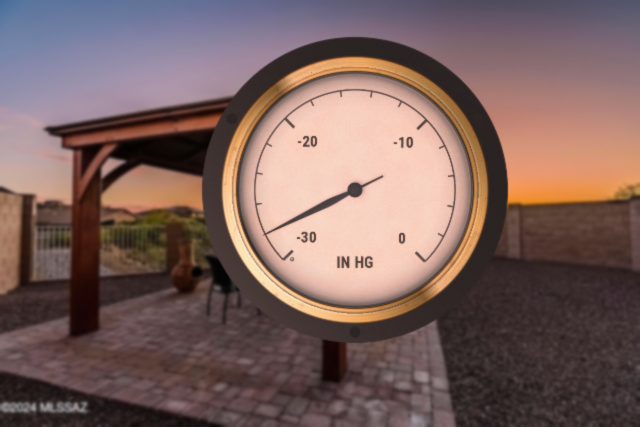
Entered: -28 inHg
